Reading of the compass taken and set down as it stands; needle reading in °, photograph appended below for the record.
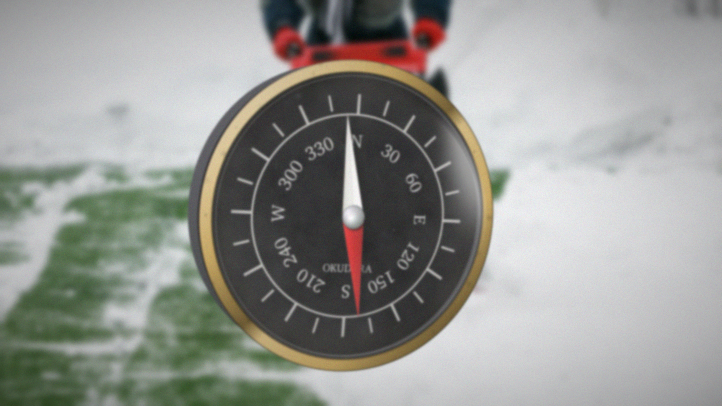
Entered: 172.5 °
